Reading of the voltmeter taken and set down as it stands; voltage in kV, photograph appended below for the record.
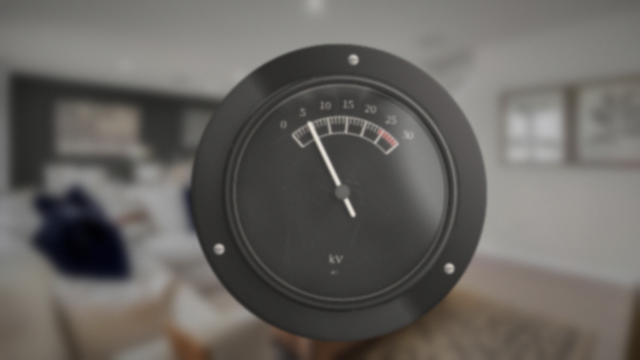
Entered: 5 kV
